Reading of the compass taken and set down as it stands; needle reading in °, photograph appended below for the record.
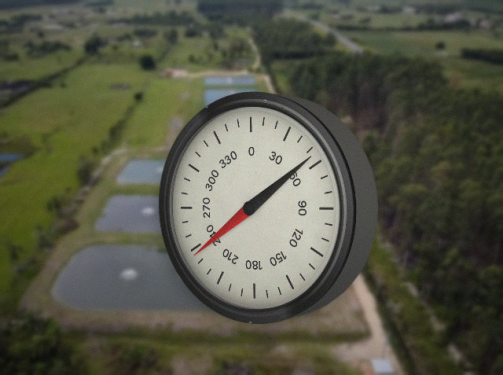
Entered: 235 °
